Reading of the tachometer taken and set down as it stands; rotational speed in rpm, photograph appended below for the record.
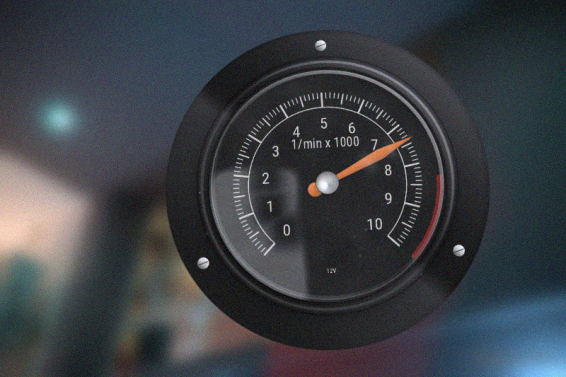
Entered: 7400 rpm
